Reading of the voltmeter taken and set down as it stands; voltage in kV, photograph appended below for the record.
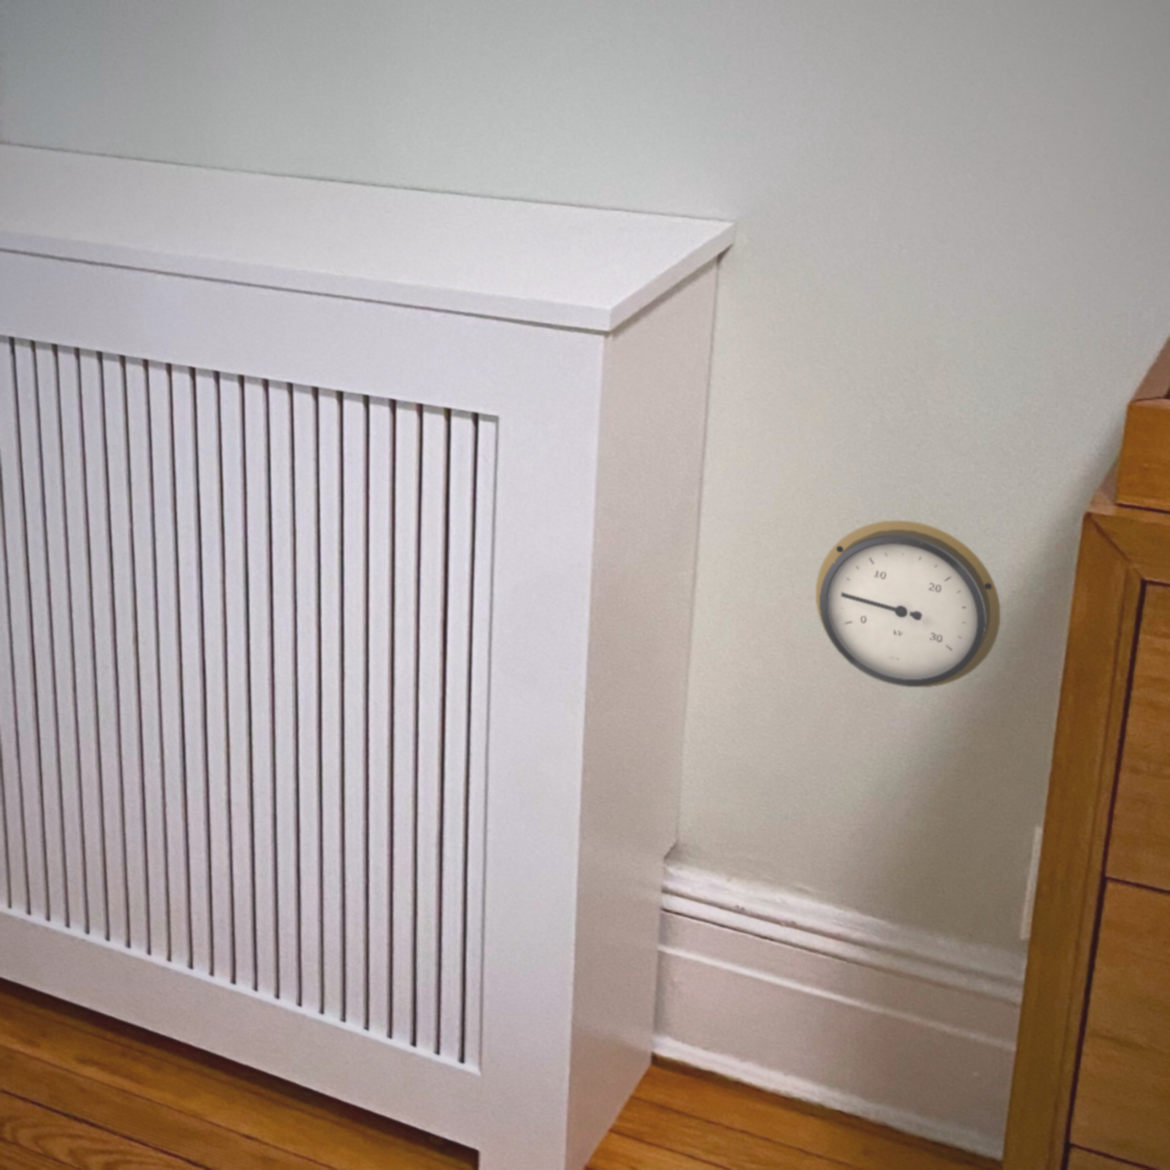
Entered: 4 kV
